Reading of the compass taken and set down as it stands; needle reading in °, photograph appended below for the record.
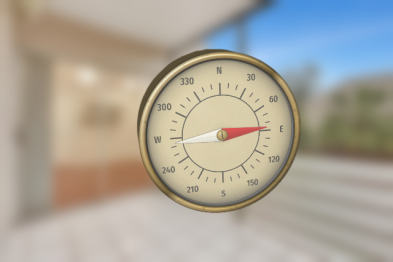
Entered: 85 °
